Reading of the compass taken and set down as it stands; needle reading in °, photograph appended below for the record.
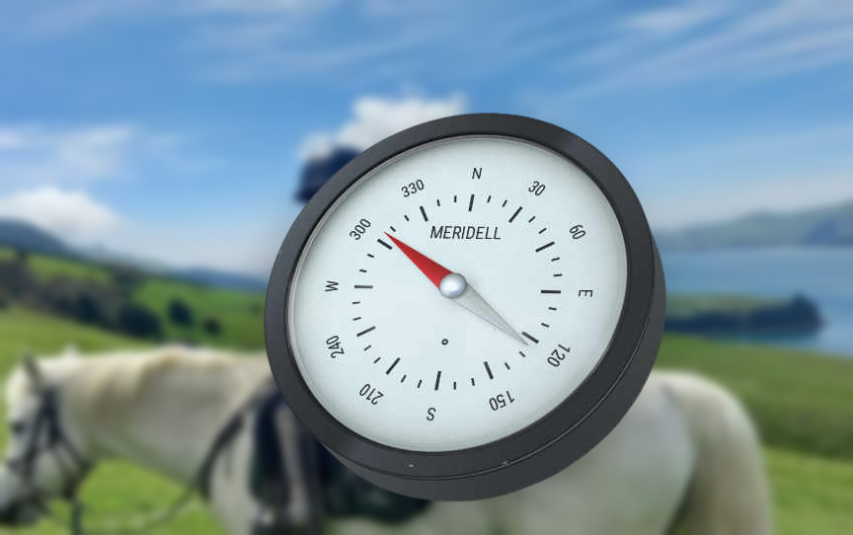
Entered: 305 °
